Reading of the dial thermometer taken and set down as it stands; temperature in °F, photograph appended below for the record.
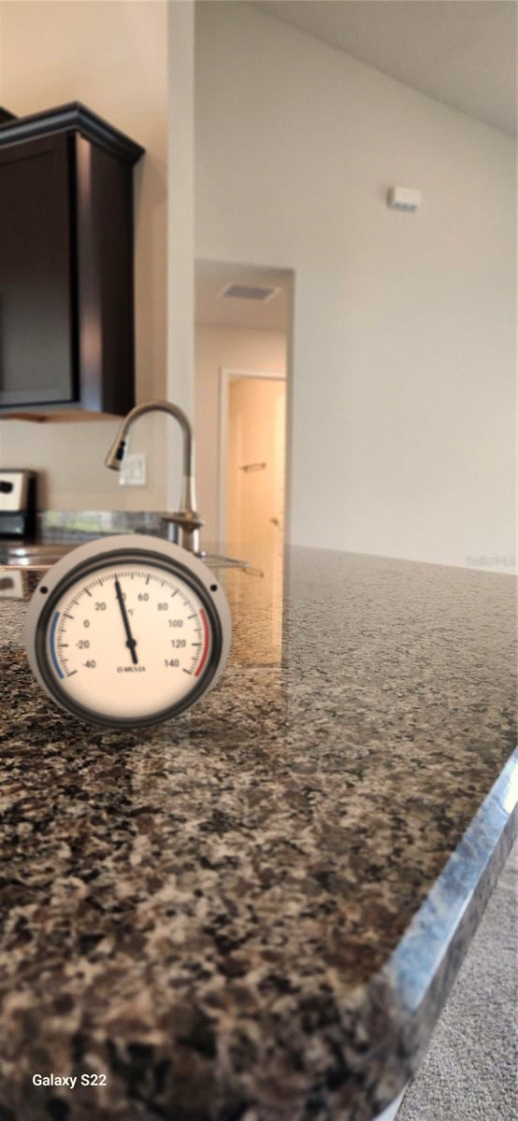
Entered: 40 °F
